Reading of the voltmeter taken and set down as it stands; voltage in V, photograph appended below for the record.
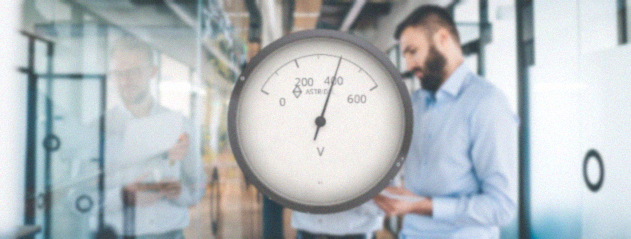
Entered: 400 V
